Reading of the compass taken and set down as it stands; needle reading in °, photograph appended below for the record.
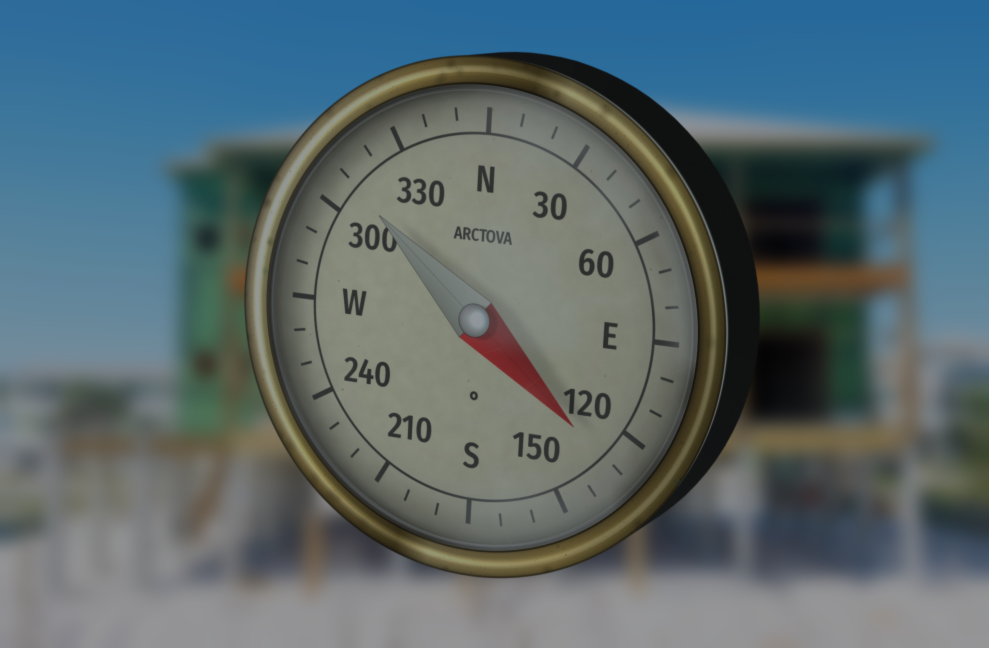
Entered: 130 °
